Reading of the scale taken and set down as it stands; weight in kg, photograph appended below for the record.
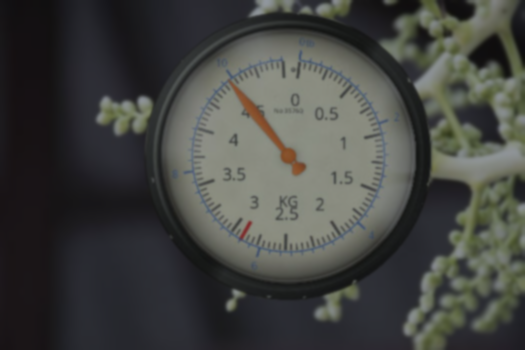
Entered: 4.5 kg
